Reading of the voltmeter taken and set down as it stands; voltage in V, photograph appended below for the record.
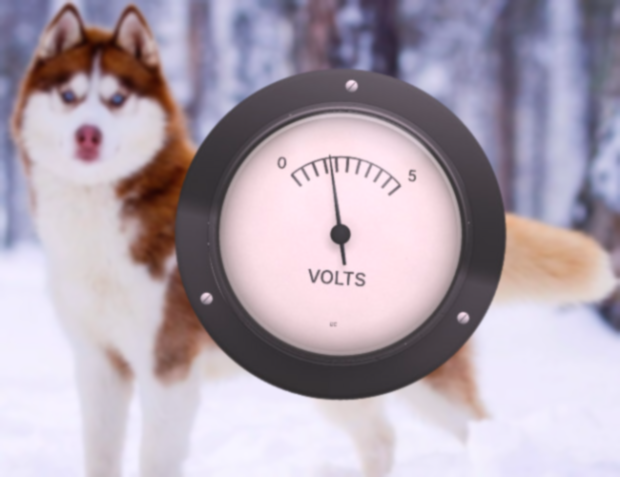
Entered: 1.75 V
